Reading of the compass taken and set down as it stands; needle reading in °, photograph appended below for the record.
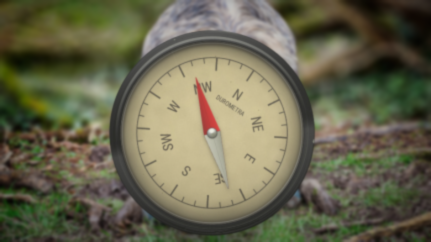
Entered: 310 °
